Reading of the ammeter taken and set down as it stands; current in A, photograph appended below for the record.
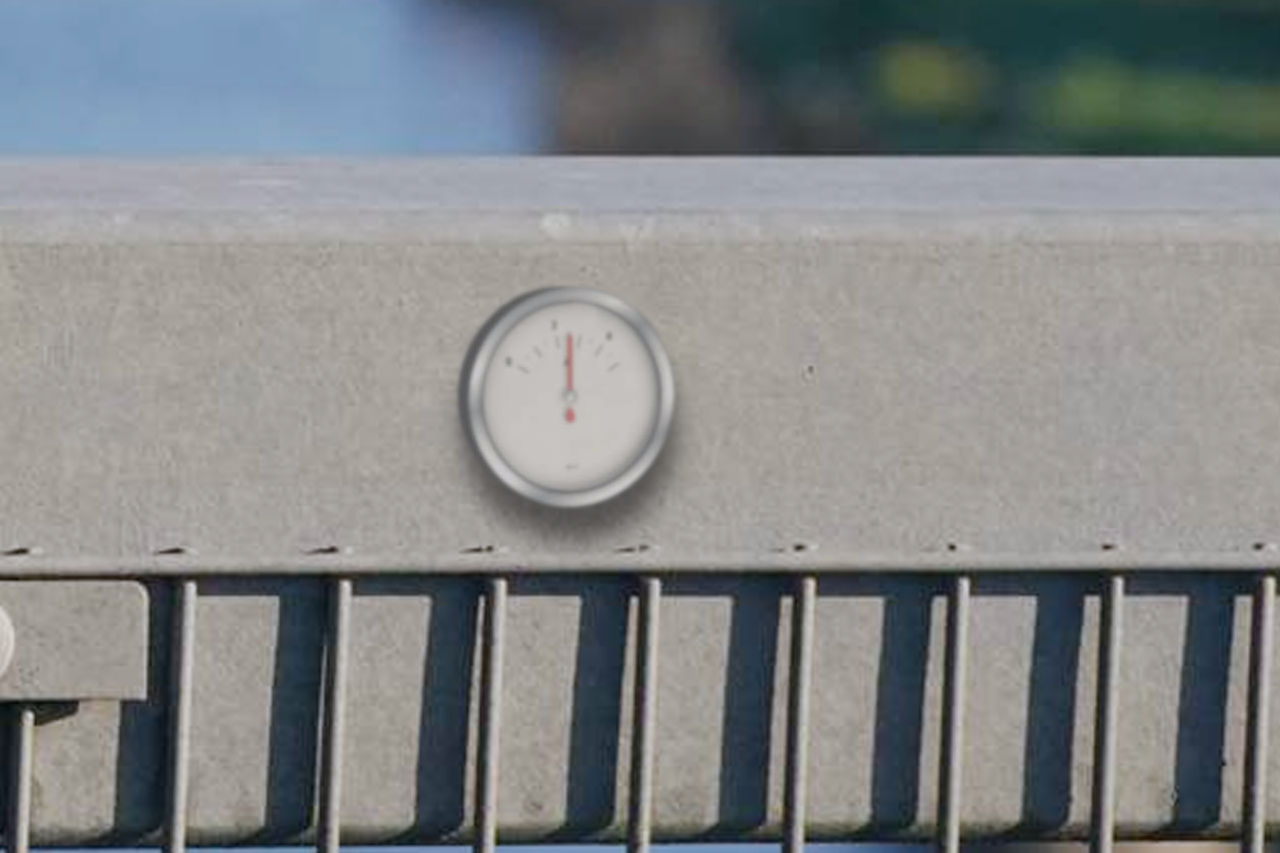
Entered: 2.5 A
